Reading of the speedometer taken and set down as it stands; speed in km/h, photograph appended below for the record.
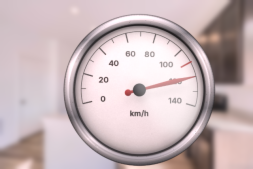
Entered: 120 km/h
